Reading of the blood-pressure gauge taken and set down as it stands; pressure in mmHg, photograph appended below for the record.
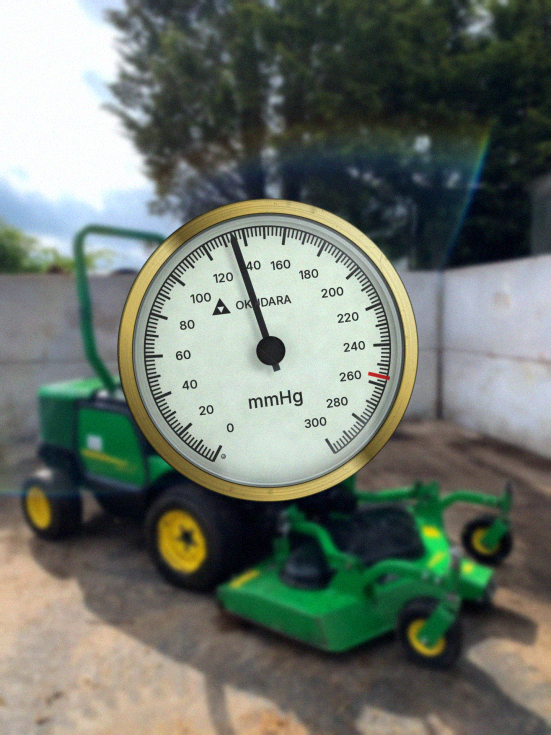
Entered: 134 mmHg
